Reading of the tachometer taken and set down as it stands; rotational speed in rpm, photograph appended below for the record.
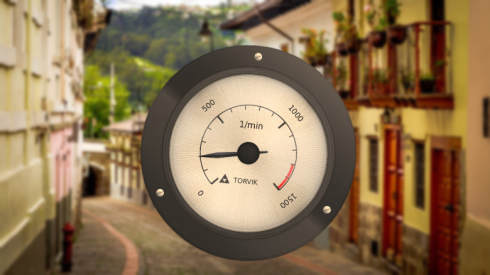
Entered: 200 rpm
